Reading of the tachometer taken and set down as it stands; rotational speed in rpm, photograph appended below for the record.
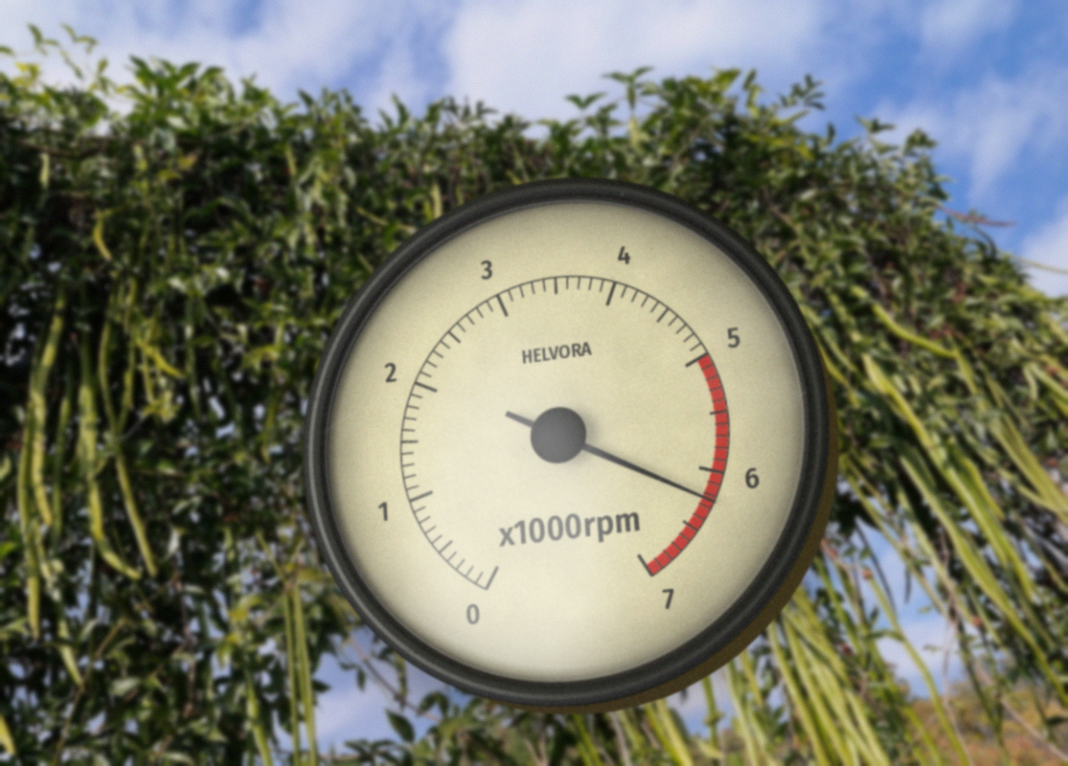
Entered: 6250 rpm
